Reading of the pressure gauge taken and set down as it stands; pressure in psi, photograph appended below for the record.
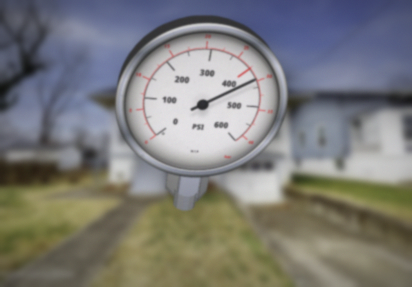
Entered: 425 psi
